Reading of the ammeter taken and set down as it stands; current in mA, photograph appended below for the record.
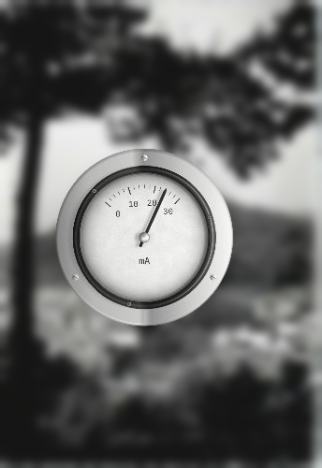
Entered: 24 mA
